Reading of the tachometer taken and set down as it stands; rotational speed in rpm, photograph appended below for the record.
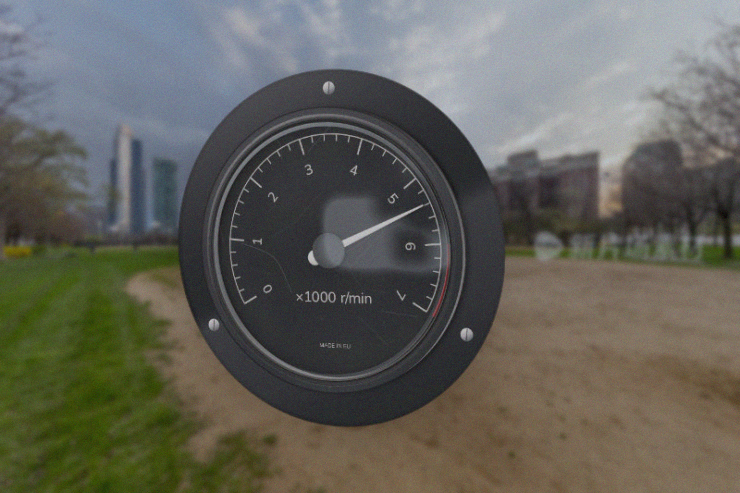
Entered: 5400 rpm
